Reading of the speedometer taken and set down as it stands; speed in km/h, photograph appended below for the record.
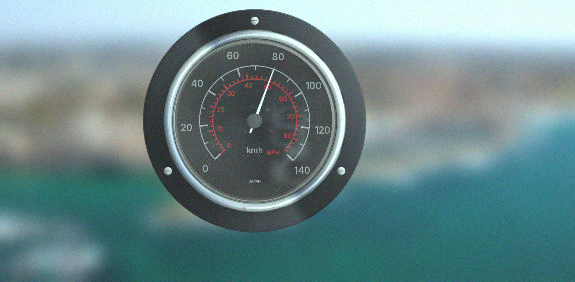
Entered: 80 km/h
